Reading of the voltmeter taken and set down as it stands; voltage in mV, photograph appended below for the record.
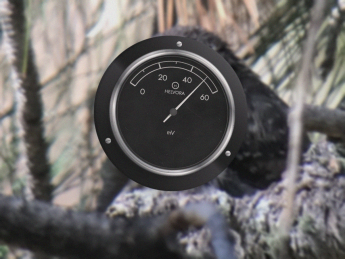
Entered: 50 mV
